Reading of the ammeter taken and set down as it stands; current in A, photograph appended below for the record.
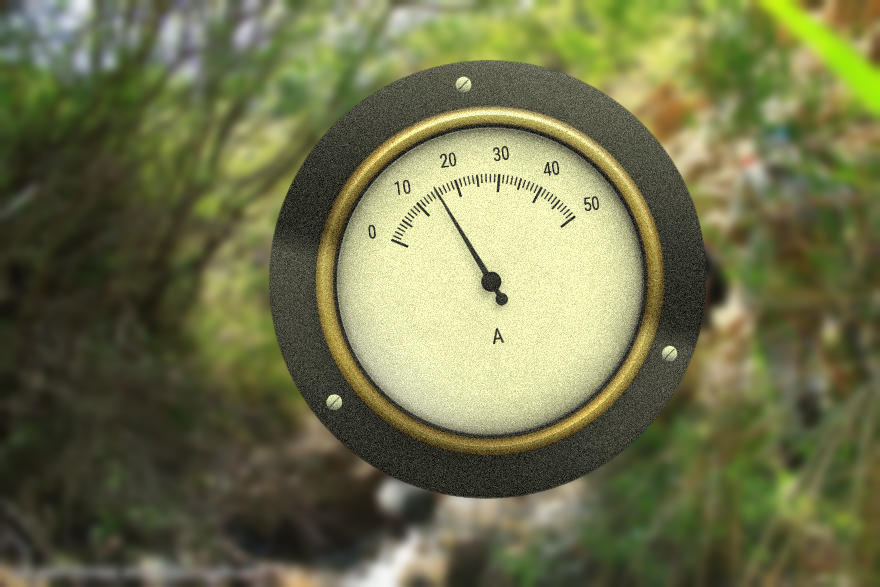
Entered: 15 A
